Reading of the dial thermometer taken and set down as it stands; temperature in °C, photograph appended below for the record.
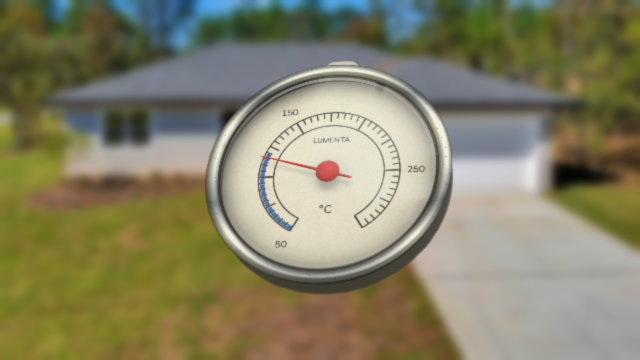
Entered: 115 °C
